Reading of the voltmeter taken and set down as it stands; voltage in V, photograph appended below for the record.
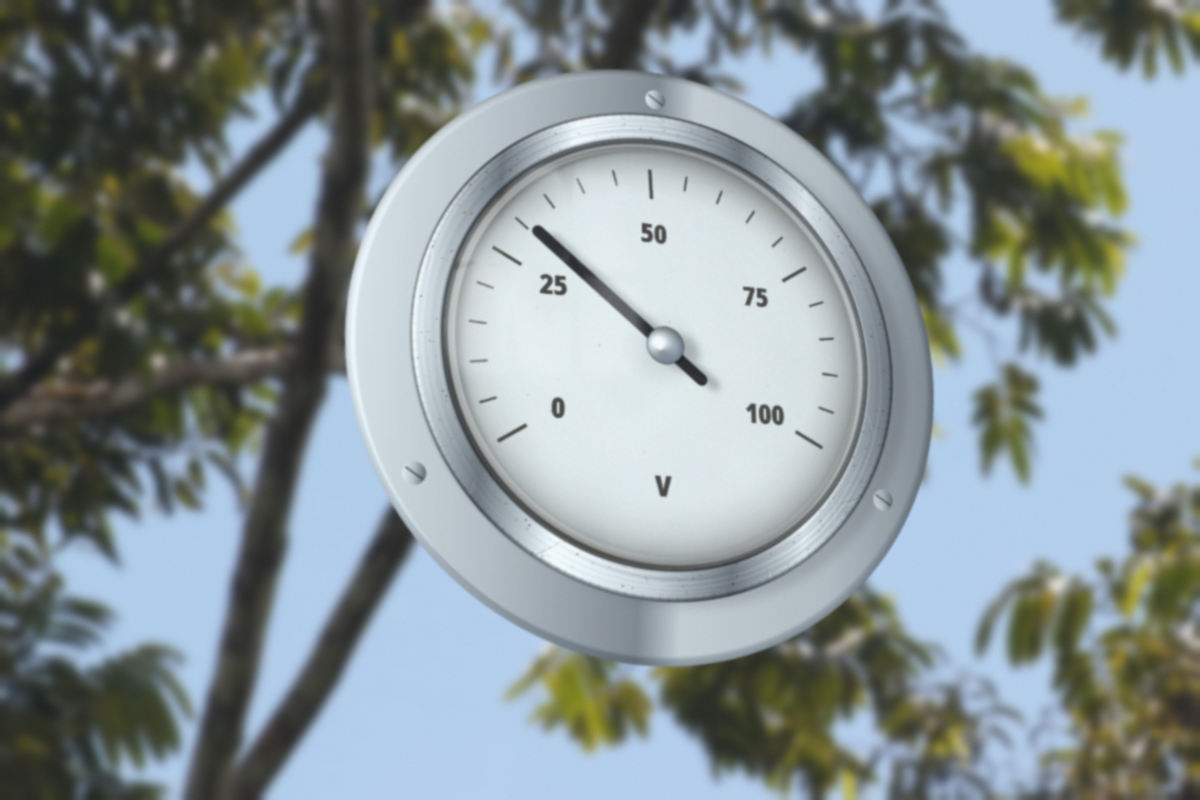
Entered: 30 V
